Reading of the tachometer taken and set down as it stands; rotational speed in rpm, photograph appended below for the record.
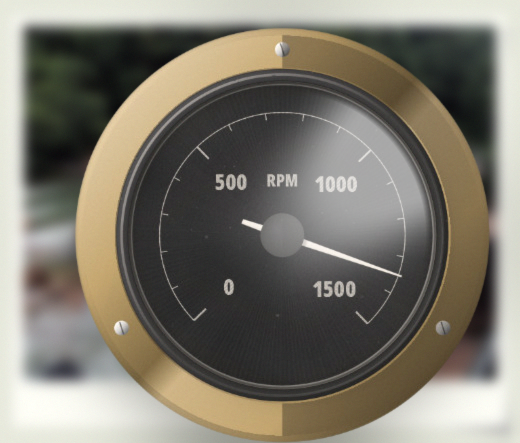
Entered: 1350 rpm
